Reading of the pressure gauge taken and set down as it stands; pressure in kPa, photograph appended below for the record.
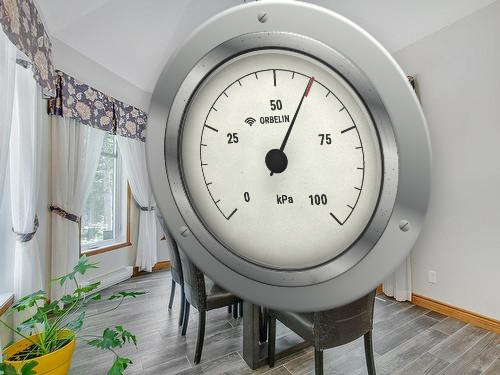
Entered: 60 kPa
